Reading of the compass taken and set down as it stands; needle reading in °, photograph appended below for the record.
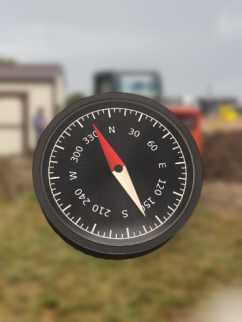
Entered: 340 °
